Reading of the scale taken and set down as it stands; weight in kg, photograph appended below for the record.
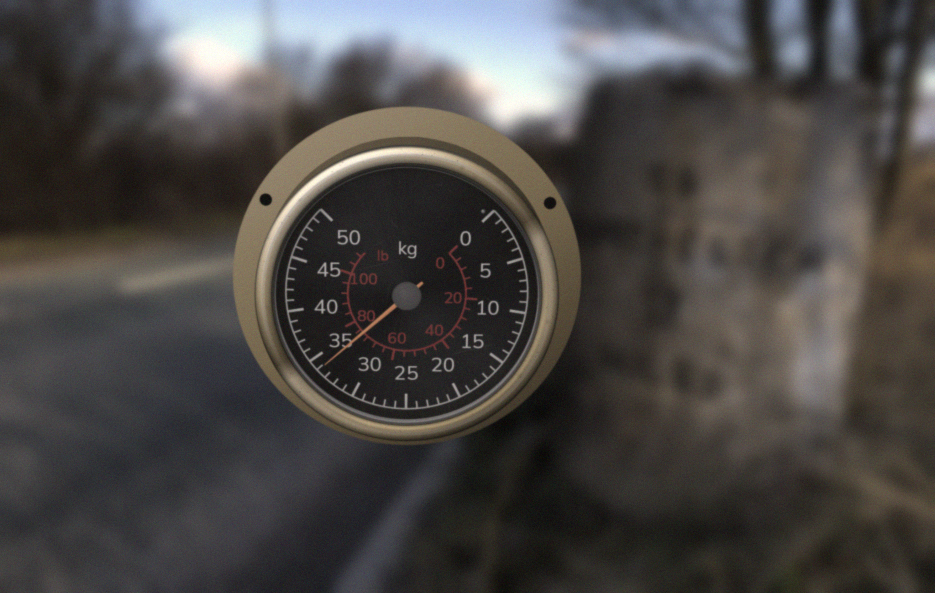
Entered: 34 kg
